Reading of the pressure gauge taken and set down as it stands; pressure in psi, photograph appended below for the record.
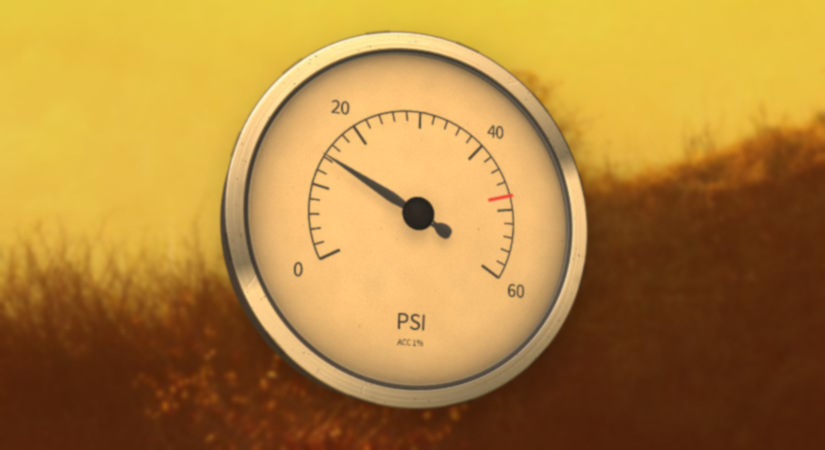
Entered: 14 psi
